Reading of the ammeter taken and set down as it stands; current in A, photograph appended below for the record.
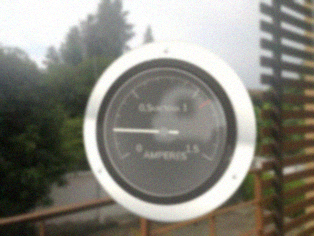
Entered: 0.2 A
